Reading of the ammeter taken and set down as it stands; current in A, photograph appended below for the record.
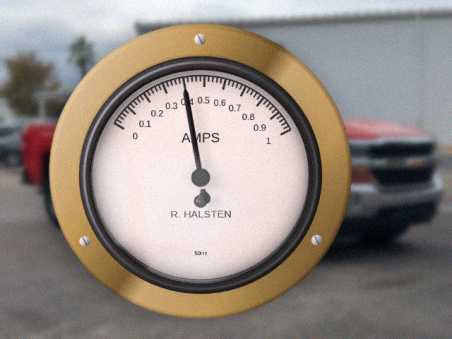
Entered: 0.4 A
